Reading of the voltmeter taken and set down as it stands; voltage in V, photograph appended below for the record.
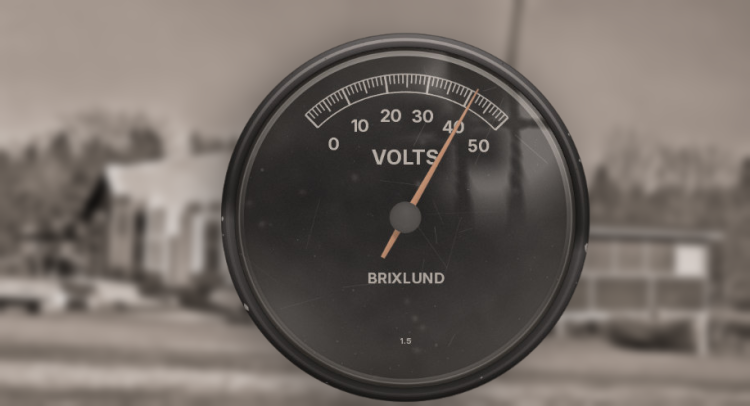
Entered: 41 V
